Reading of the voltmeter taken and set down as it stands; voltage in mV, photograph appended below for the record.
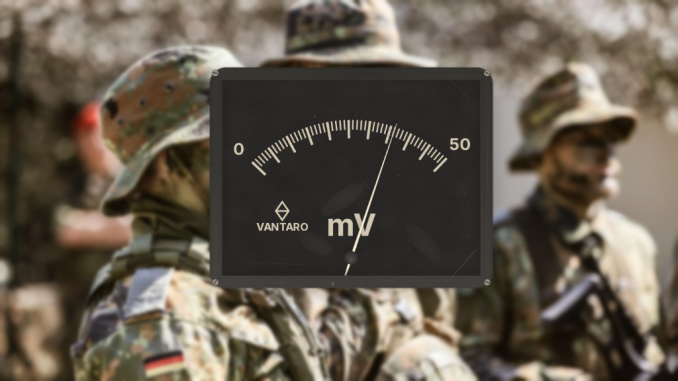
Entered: 36 mV
